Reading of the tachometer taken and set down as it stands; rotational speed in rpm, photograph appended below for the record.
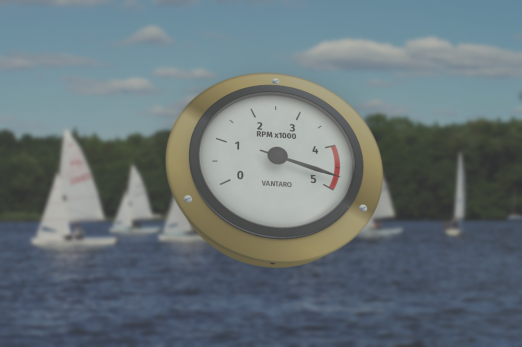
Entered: 4750 rpm
